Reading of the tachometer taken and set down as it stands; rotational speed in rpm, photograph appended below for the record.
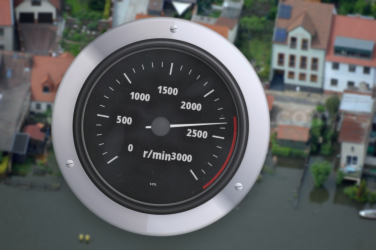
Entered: 2350 rpm
